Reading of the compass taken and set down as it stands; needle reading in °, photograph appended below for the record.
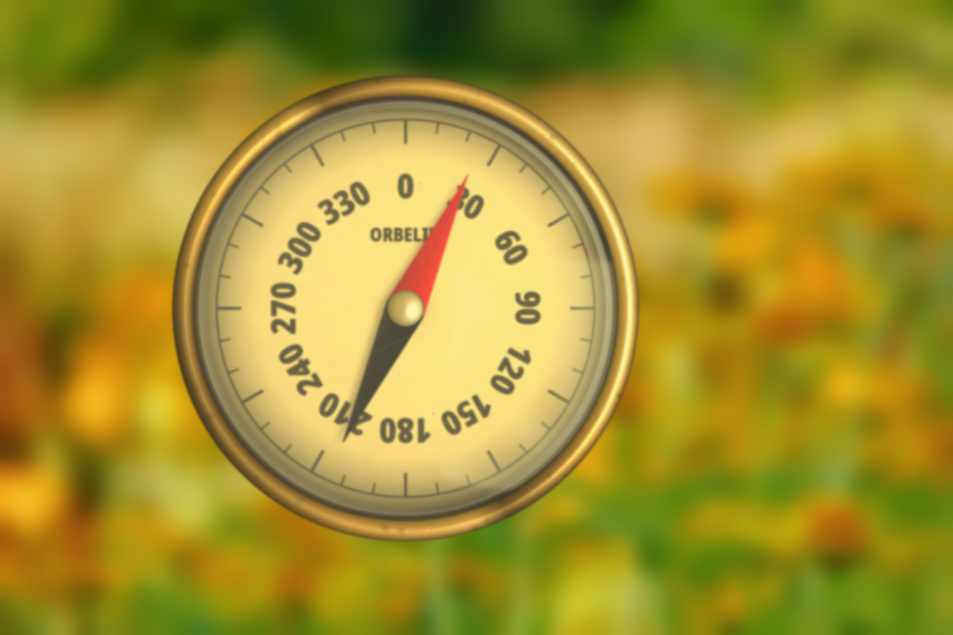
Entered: 25 °
